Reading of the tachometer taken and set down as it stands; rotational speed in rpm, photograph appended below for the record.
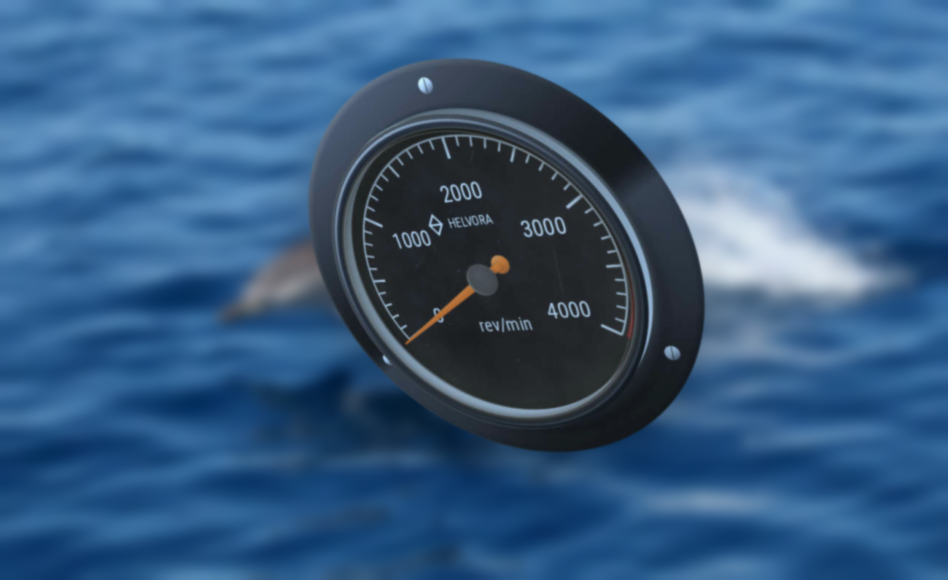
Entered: 0 rpm
